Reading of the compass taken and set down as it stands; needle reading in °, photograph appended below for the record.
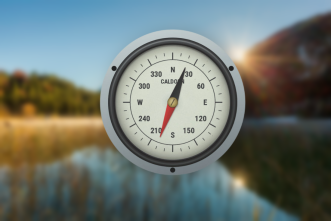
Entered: 200 °
